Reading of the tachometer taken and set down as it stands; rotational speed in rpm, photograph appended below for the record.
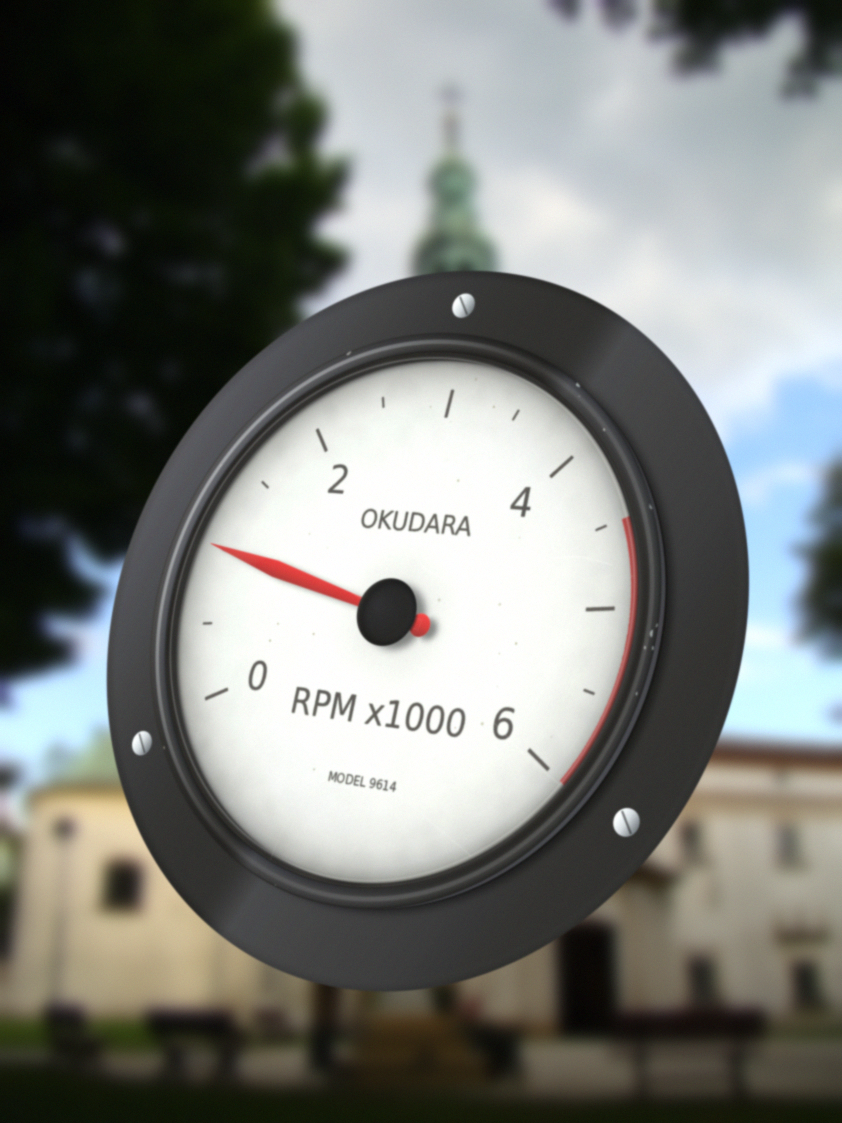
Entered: 1000 rpm
